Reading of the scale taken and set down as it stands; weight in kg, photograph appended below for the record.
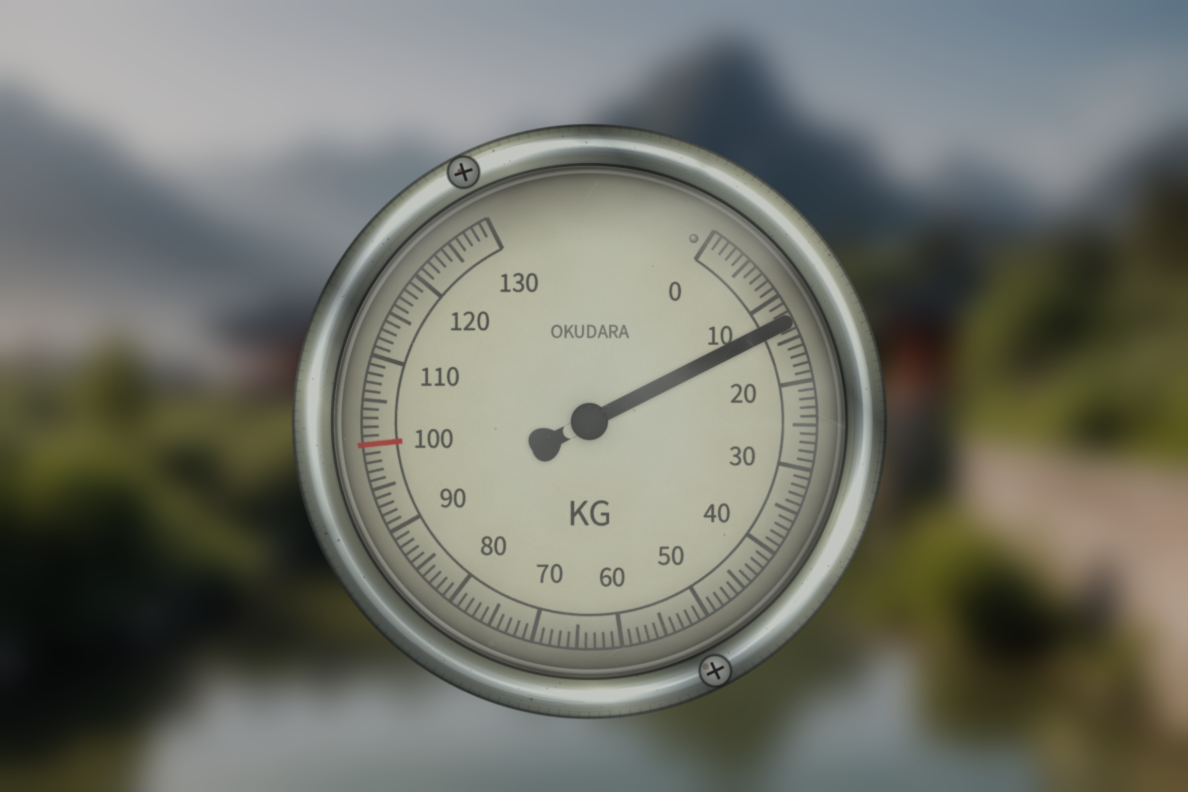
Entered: 13 kg
